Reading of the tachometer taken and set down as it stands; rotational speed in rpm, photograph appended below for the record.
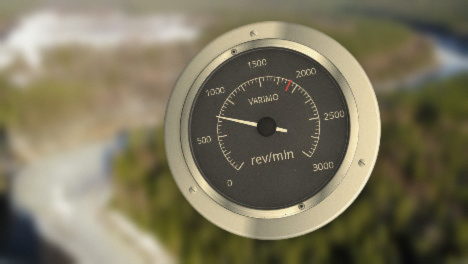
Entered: 750 rpm
